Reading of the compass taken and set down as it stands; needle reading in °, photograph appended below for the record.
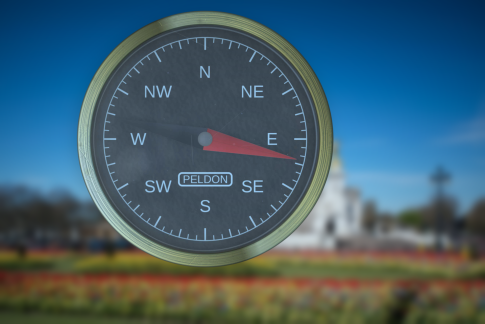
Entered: 102.5 °
